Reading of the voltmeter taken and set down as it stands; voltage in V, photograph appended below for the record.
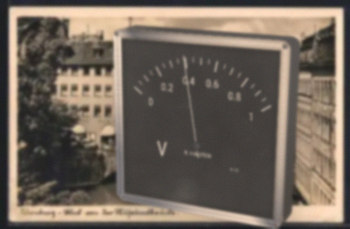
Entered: 0.4 V
